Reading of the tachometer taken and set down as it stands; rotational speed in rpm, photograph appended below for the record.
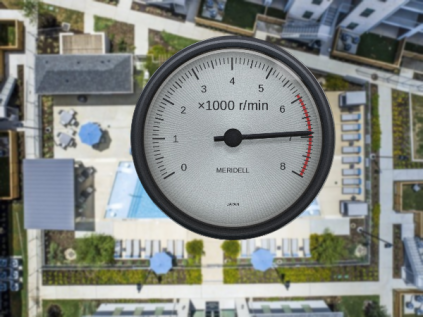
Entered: 6900 rpm
